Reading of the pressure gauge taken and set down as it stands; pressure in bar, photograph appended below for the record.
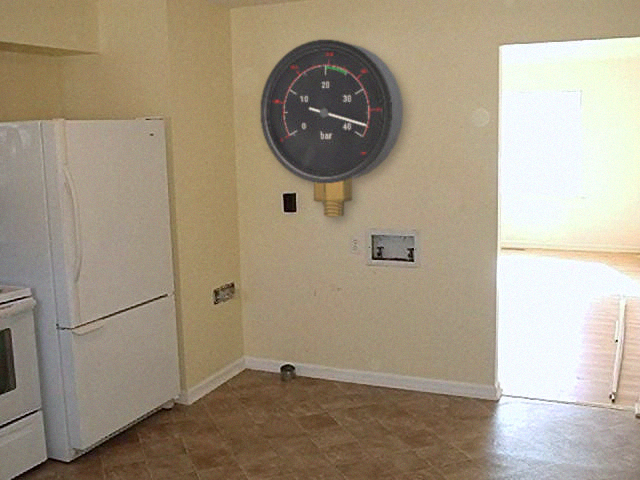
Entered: 37.5 bar
